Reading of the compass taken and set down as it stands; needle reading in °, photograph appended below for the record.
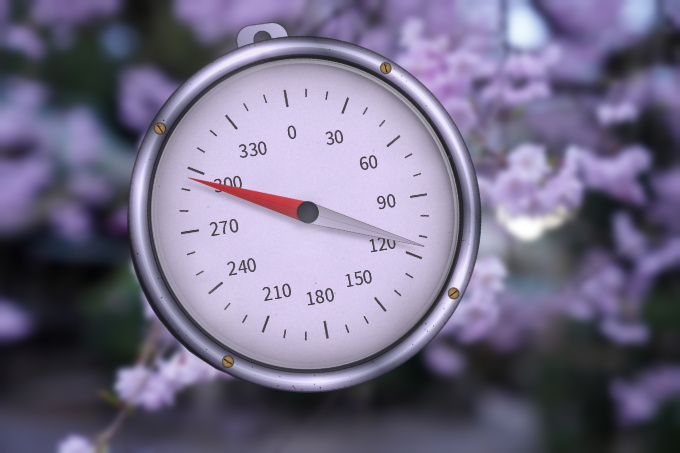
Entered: 295 °
